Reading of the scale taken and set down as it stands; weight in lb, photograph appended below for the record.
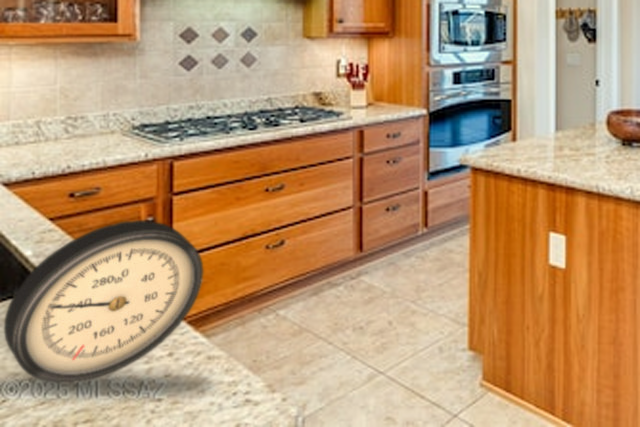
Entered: 240 lb
